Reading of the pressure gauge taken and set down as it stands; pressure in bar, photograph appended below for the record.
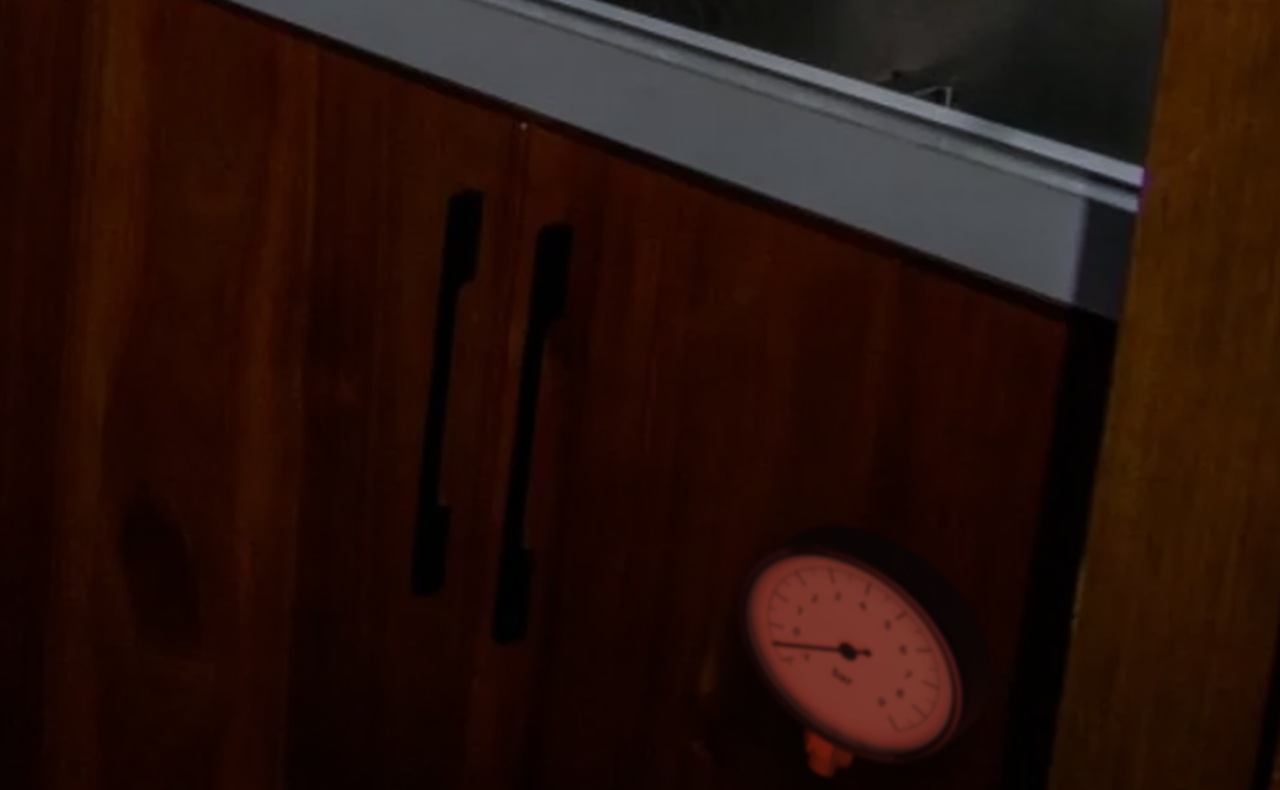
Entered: -0.5 bar
